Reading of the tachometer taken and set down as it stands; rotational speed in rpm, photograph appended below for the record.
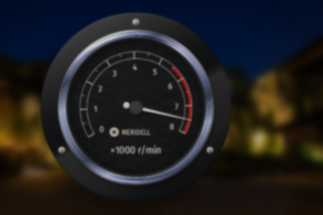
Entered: 7500 rpm
